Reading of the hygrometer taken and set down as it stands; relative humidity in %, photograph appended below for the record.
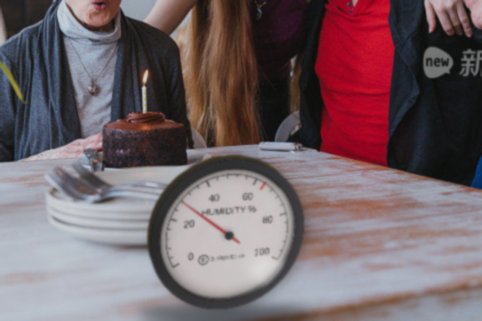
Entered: 28 %
